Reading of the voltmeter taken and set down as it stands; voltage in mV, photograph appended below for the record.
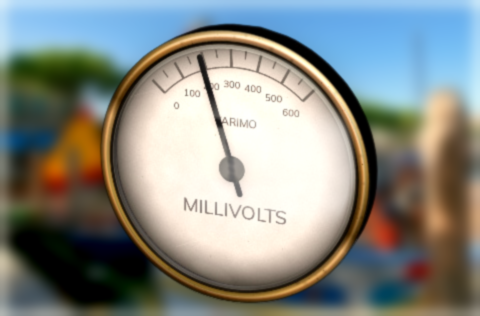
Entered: 200 mV
